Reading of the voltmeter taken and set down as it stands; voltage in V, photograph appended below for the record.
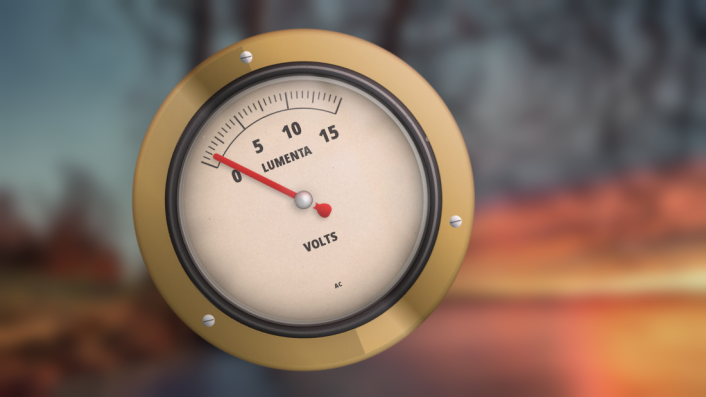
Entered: 1 V
